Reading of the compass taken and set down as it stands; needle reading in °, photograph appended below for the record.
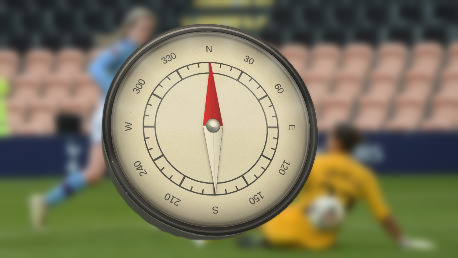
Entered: 0 °
